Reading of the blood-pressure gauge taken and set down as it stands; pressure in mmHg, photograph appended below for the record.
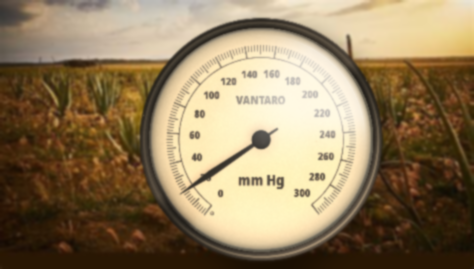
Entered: 20 mmHg
